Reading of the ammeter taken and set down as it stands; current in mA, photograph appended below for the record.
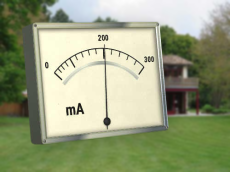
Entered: 200 mA
